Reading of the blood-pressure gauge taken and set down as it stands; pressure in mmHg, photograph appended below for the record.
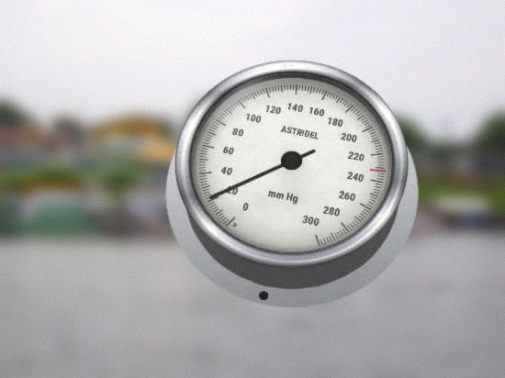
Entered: 20 mmHg
